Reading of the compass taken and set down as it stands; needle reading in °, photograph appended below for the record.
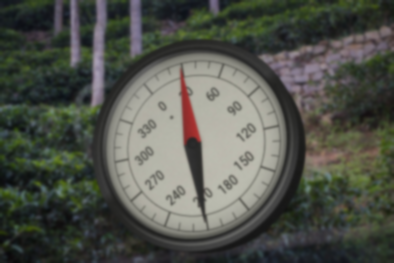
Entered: 30 °
